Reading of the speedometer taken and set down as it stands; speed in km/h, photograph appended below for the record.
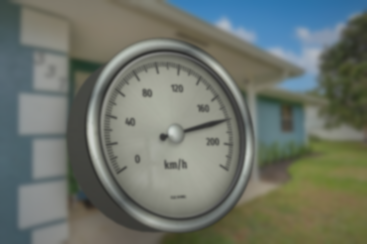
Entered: 180 km/h
